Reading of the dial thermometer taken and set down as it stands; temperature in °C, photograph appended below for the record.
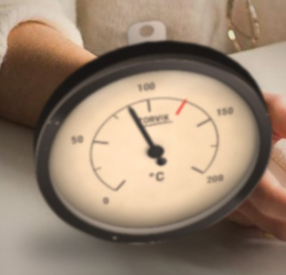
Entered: 87.5 °C
